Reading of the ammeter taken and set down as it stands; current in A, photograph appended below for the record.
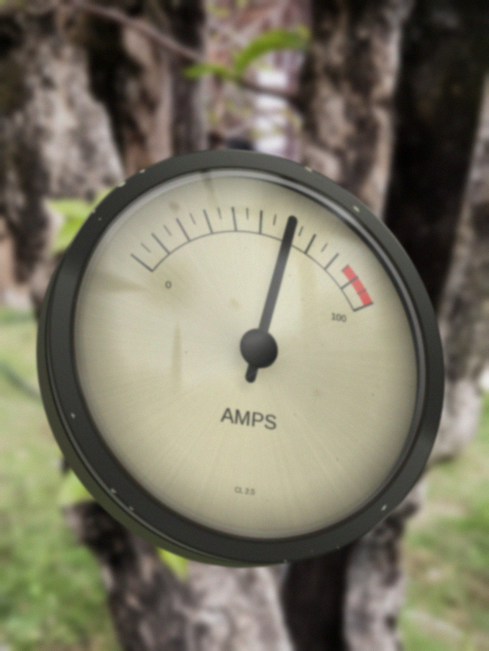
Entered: 60 A
